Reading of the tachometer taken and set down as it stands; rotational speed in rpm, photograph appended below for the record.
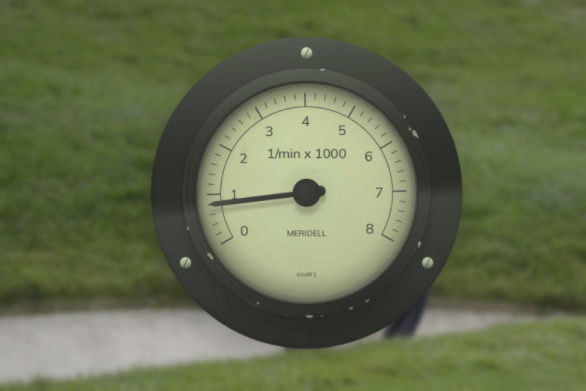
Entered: 800 rpm
